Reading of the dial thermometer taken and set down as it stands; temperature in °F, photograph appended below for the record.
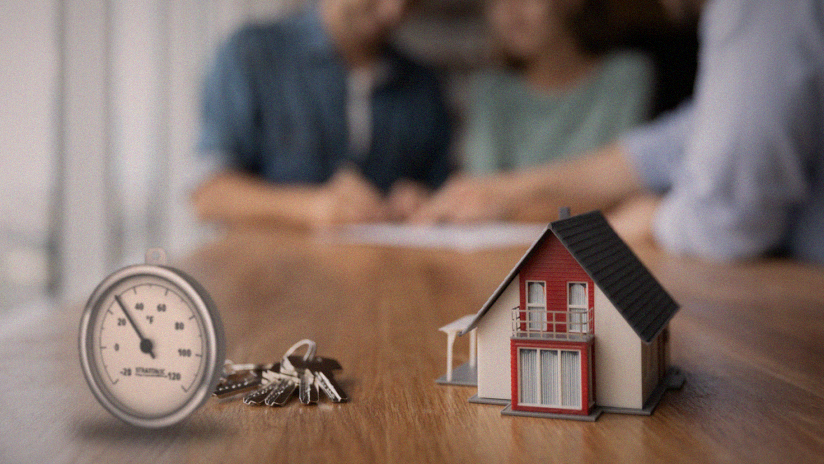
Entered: 30 °F
